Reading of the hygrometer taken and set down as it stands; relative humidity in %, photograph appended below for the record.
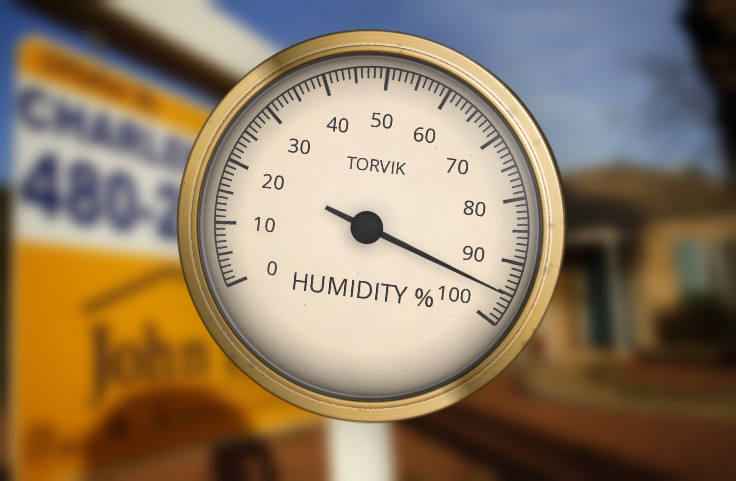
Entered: 95 %
